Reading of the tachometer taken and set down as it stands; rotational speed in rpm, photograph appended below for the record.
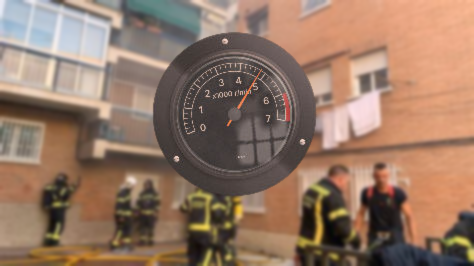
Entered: 4800 rpm
